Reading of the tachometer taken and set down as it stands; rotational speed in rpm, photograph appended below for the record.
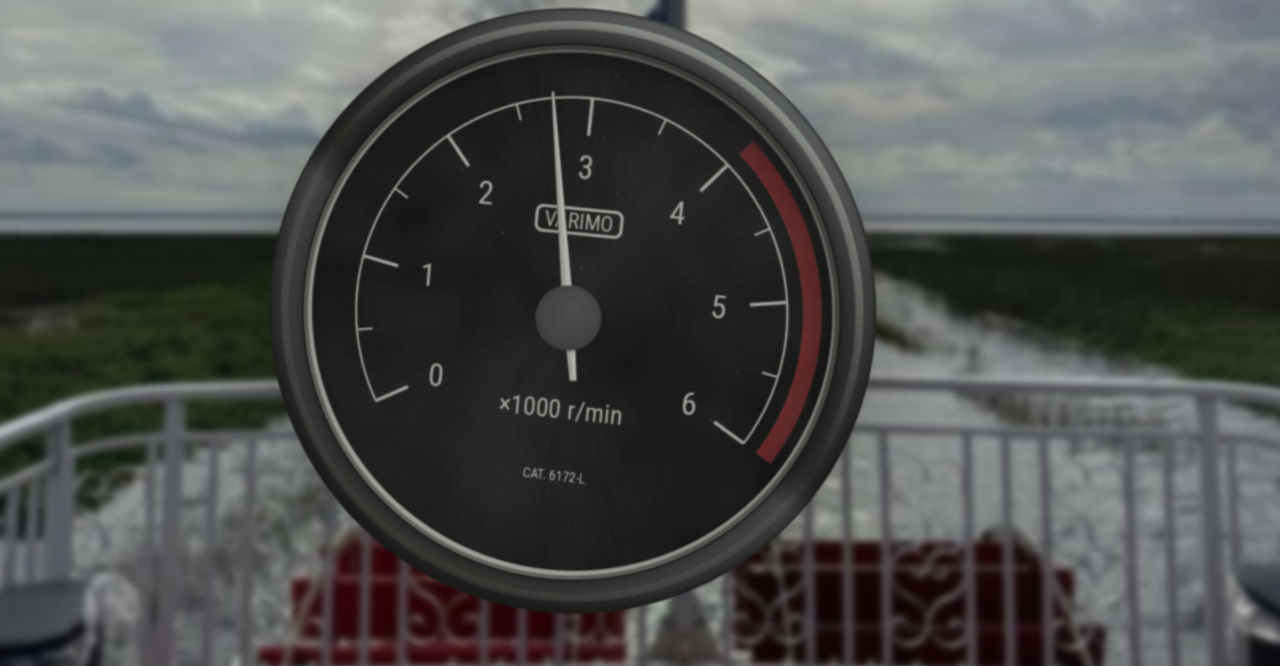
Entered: 2750 rpm
